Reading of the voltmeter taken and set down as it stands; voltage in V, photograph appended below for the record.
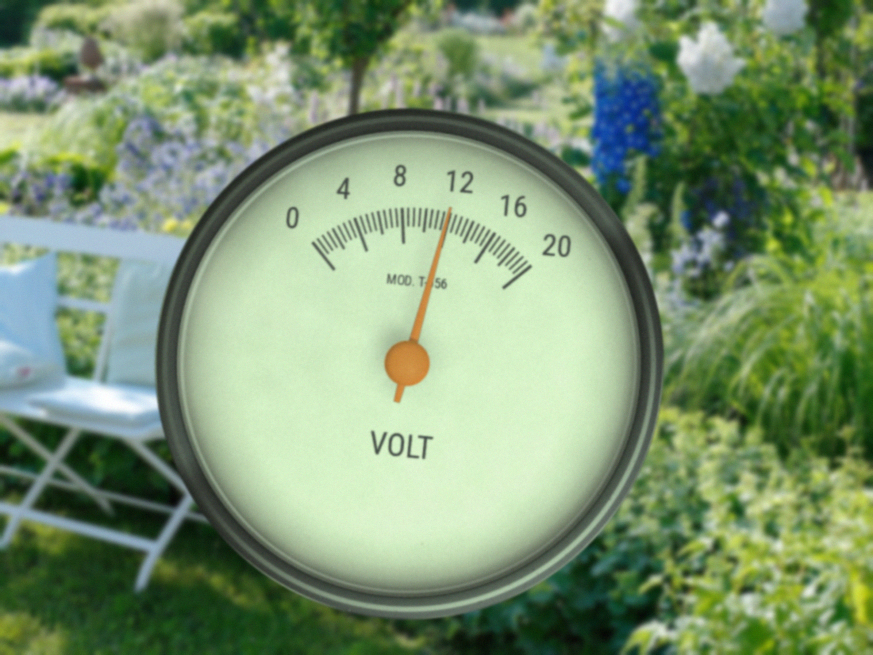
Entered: 12 V
